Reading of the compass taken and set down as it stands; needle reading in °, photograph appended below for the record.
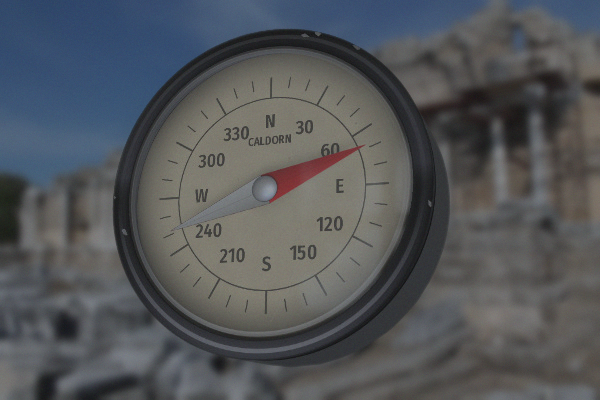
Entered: 70 °
